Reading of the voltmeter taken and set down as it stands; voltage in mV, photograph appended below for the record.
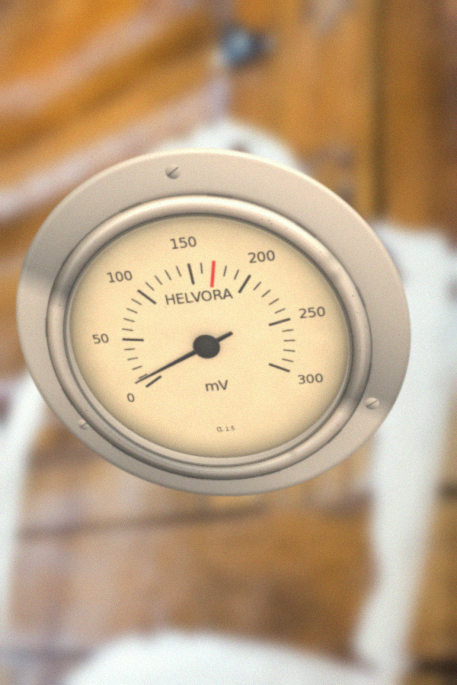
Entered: 10 mV
